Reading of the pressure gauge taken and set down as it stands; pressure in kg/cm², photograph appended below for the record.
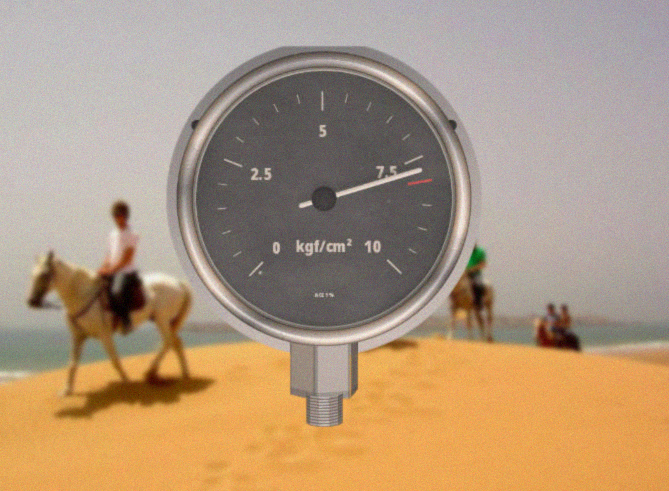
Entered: 7.75 kg/cm²
